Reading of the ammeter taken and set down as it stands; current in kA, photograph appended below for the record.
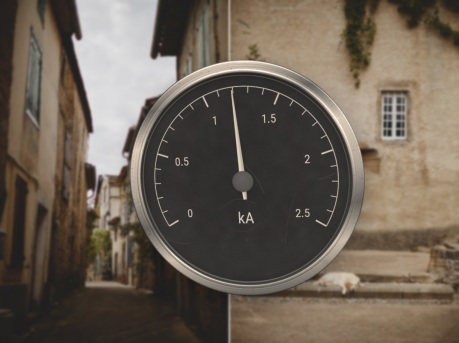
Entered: 1.2 kA
